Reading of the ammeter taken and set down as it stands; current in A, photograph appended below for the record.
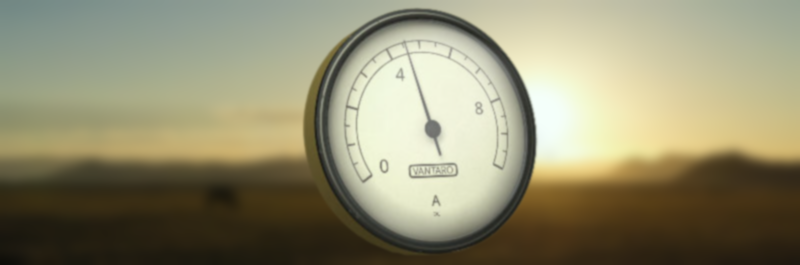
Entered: 4.5 A
